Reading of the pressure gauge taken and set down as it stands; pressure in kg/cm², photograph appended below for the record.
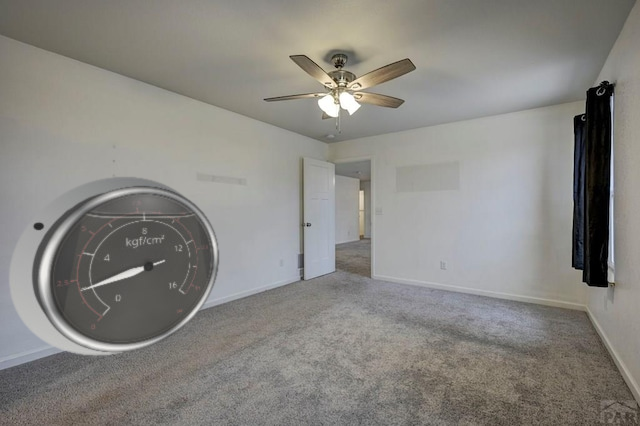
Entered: 2 kg/cm²
